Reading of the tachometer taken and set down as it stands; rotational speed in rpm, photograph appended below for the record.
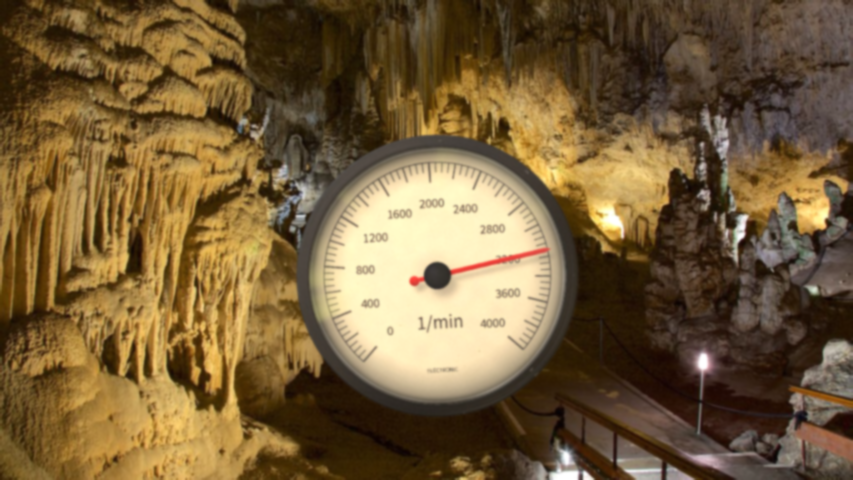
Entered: 3200 rpm
